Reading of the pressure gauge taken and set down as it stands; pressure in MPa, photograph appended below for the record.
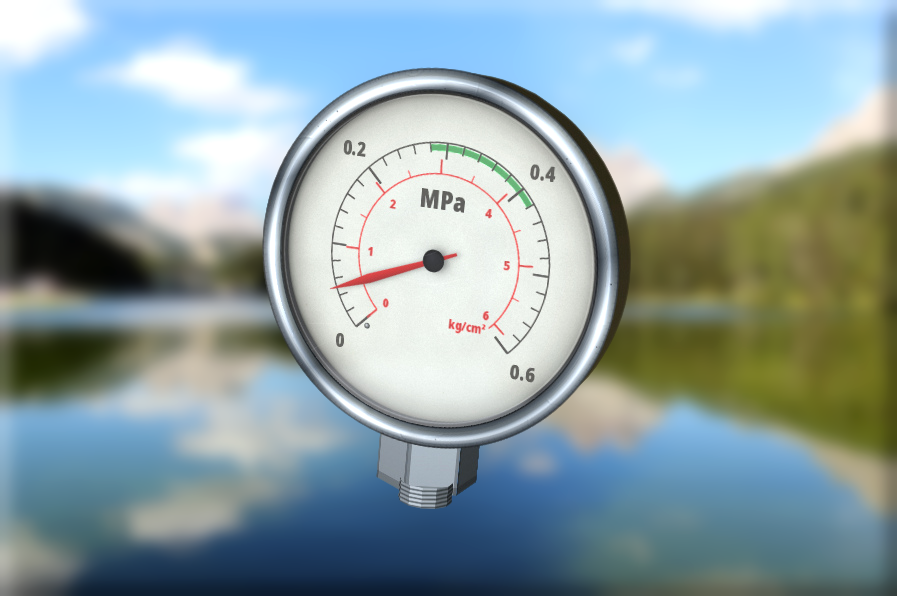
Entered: 0.05 MPa
